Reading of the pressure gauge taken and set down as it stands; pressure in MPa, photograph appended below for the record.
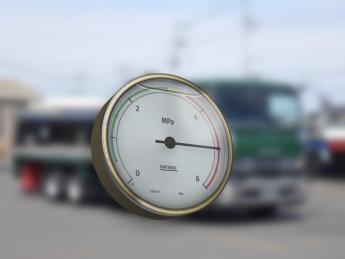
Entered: 5 MPa
